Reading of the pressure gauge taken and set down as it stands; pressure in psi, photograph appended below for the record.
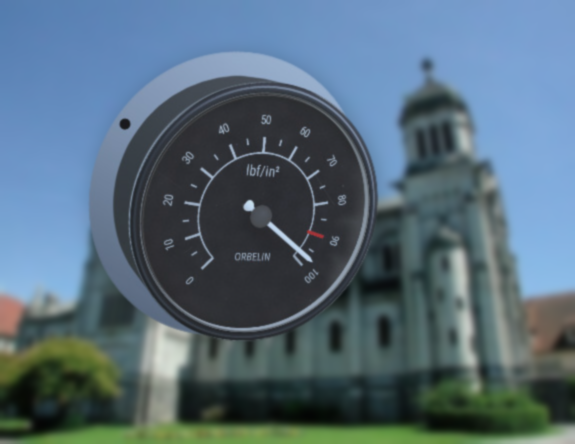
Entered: 97.5 psi
